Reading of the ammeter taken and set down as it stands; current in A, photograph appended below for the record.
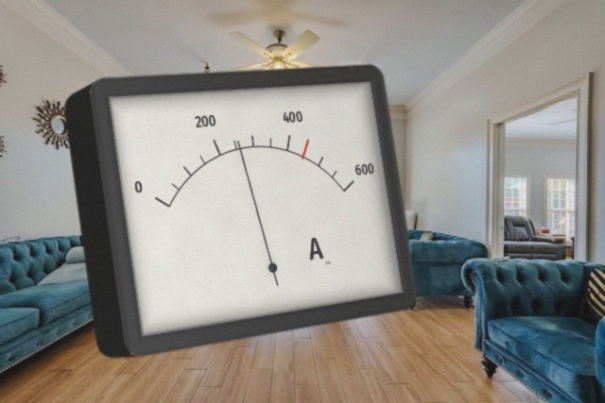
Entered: 250 A
